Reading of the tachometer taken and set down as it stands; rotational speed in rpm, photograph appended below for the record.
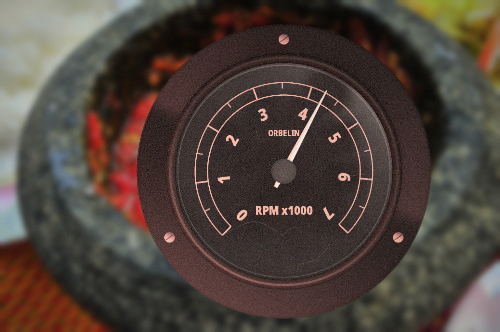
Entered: 4250 rpm
